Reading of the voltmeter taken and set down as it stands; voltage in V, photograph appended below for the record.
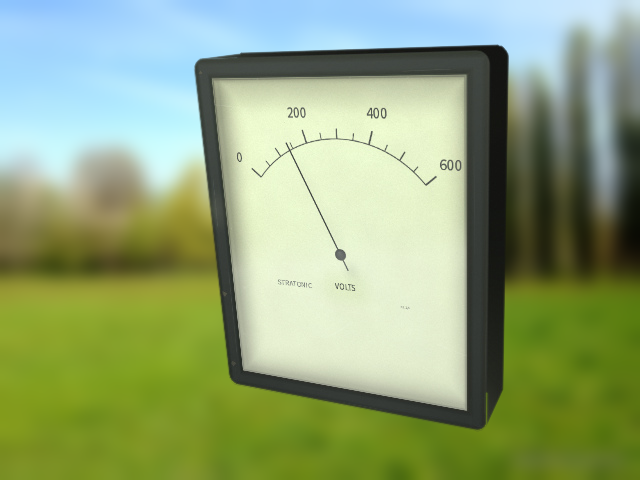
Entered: 150 V
